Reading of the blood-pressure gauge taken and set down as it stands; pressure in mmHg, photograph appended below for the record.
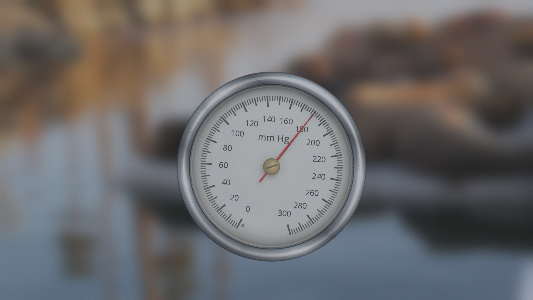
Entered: 180 mmHg
